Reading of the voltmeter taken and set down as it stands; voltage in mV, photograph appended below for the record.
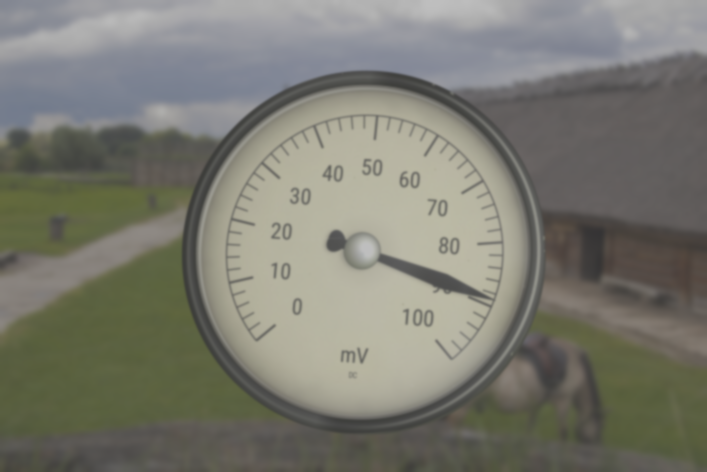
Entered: 89 mV
